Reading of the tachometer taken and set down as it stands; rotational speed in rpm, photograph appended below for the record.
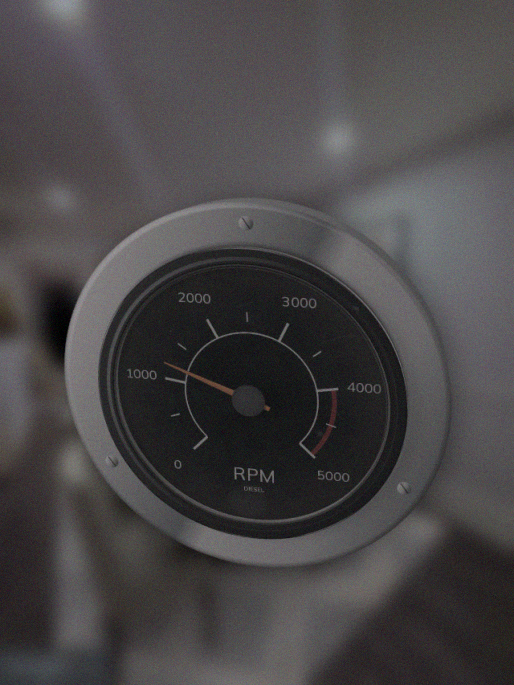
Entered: 1250 rpm
